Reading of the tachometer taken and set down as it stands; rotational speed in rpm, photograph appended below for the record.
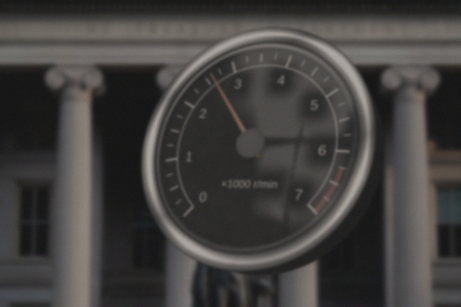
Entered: 2625 rpm
